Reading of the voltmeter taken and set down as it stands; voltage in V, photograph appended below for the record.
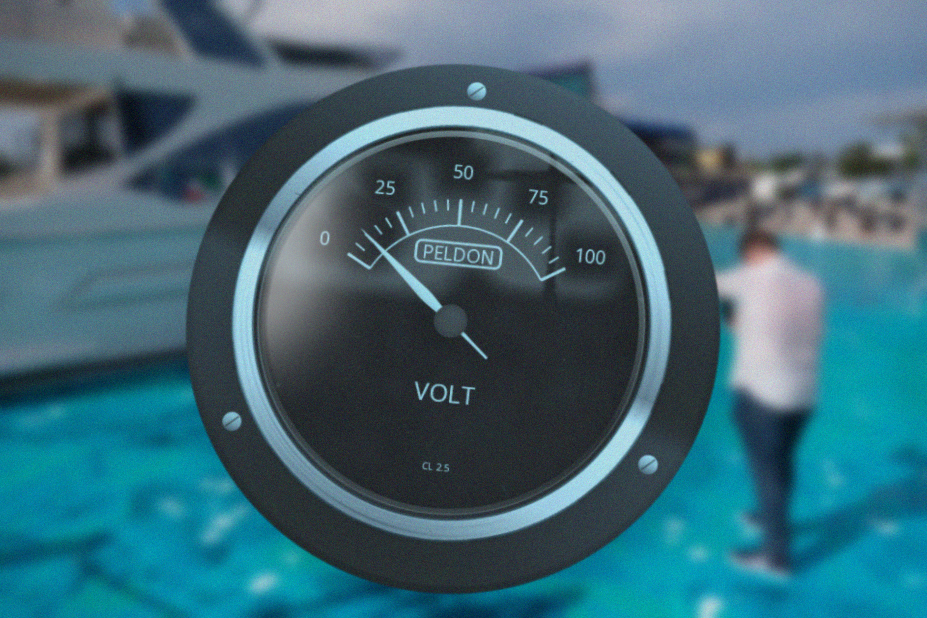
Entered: 10 V
